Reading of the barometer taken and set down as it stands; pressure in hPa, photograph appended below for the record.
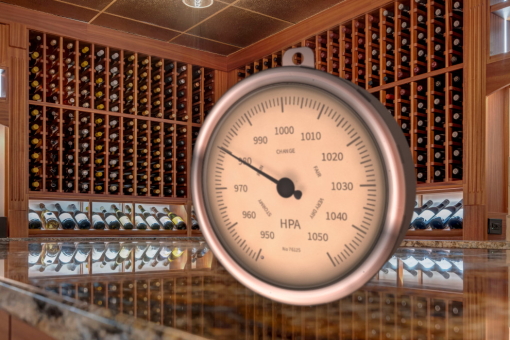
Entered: 980 hPa
